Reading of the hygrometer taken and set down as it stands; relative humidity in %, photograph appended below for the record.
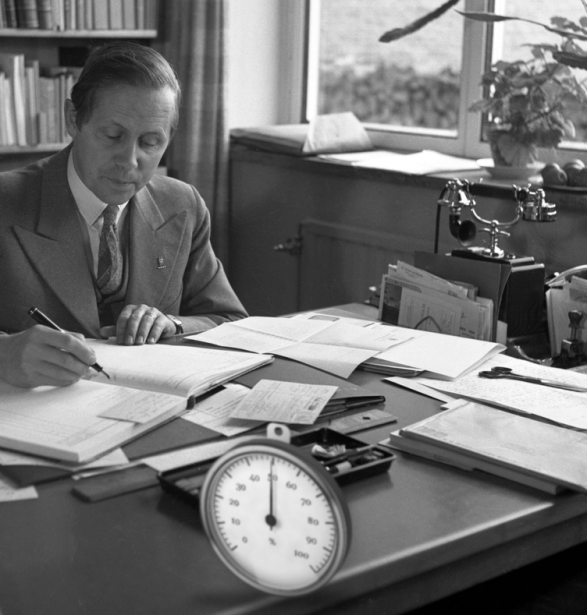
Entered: 50 %
